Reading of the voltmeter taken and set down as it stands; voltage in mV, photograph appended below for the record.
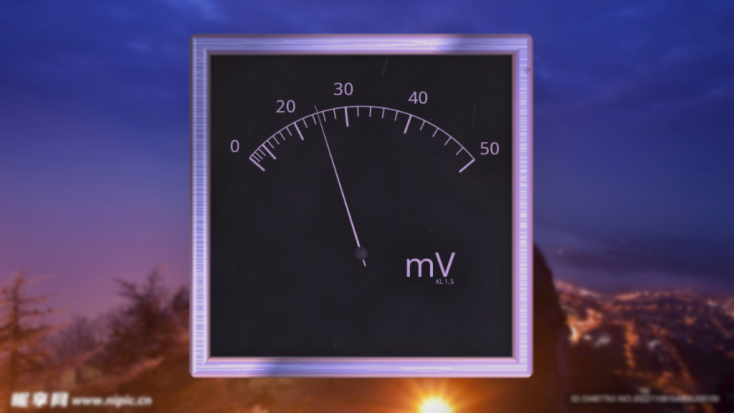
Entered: 25 mV
